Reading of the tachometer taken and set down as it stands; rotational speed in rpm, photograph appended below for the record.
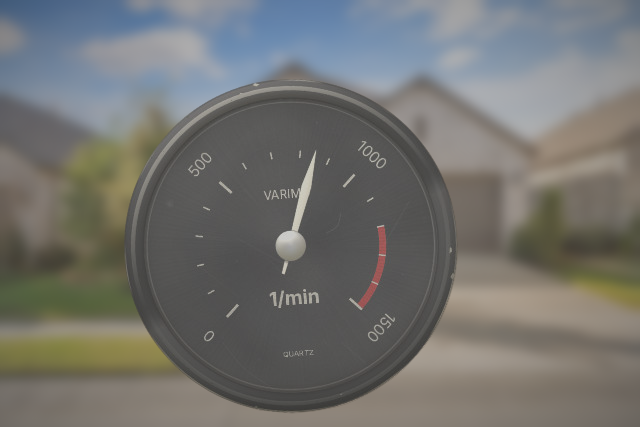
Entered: 850 rpm
